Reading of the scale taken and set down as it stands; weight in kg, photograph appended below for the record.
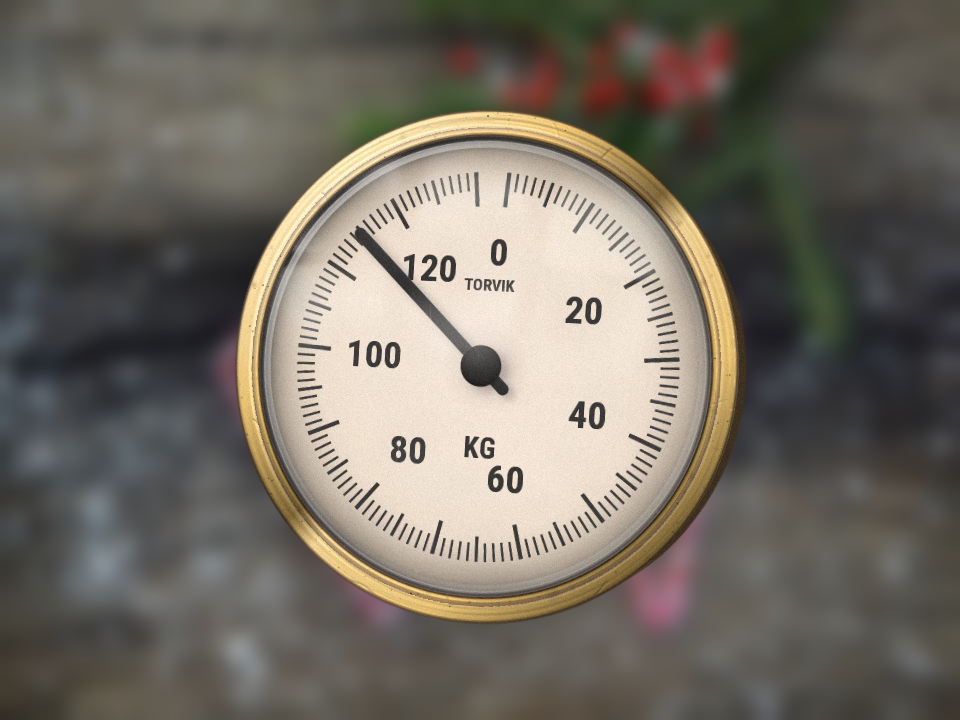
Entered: 115 kg
